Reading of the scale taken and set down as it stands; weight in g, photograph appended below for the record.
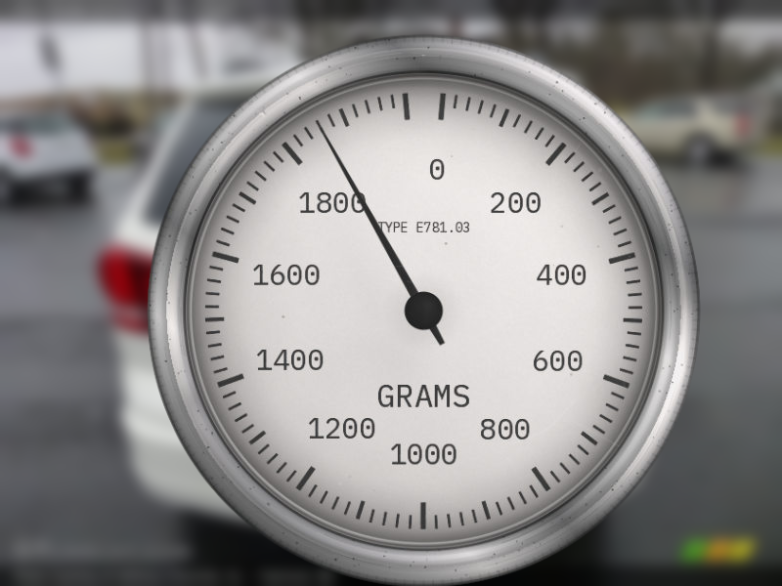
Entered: 1860 g
